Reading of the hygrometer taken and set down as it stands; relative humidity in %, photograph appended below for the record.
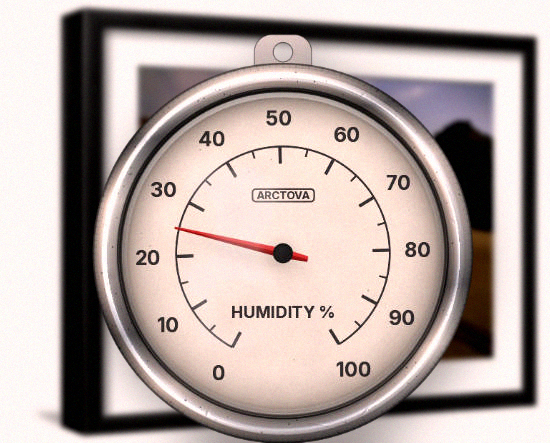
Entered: 25 %
